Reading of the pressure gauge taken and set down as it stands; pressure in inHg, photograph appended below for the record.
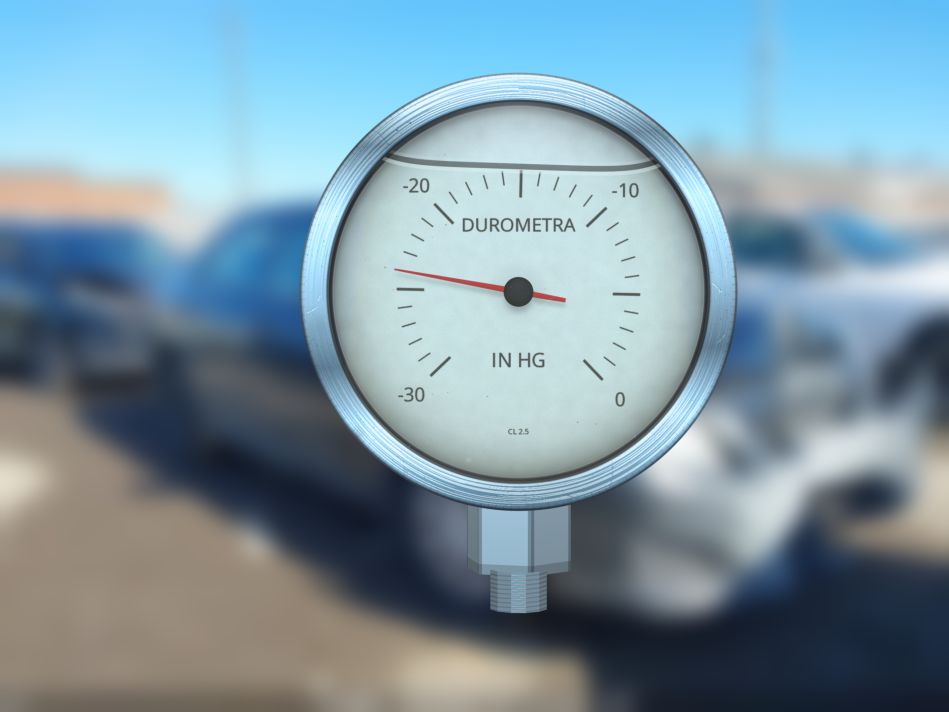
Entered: -24 inHg
